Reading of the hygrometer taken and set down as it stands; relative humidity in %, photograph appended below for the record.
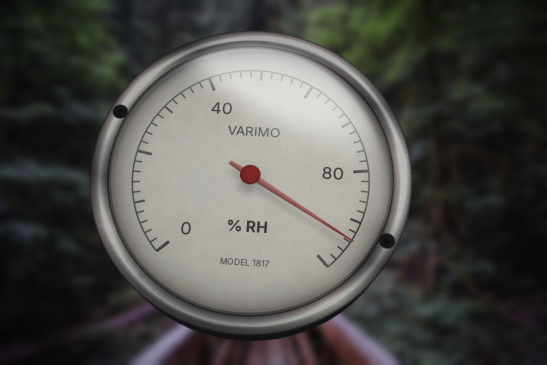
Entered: 94 %
